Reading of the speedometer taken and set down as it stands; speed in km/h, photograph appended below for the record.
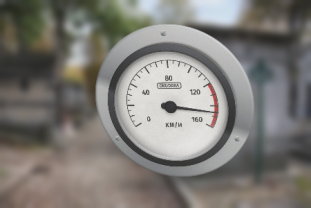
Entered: 145 km/h
